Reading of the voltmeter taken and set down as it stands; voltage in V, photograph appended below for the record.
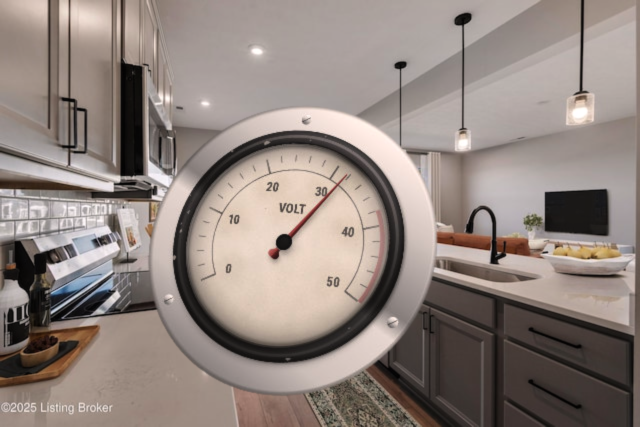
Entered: 32 V
